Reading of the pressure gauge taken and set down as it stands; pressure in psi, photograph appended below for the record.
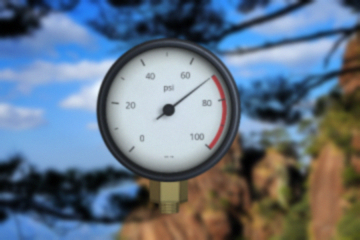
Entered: 70 psi
